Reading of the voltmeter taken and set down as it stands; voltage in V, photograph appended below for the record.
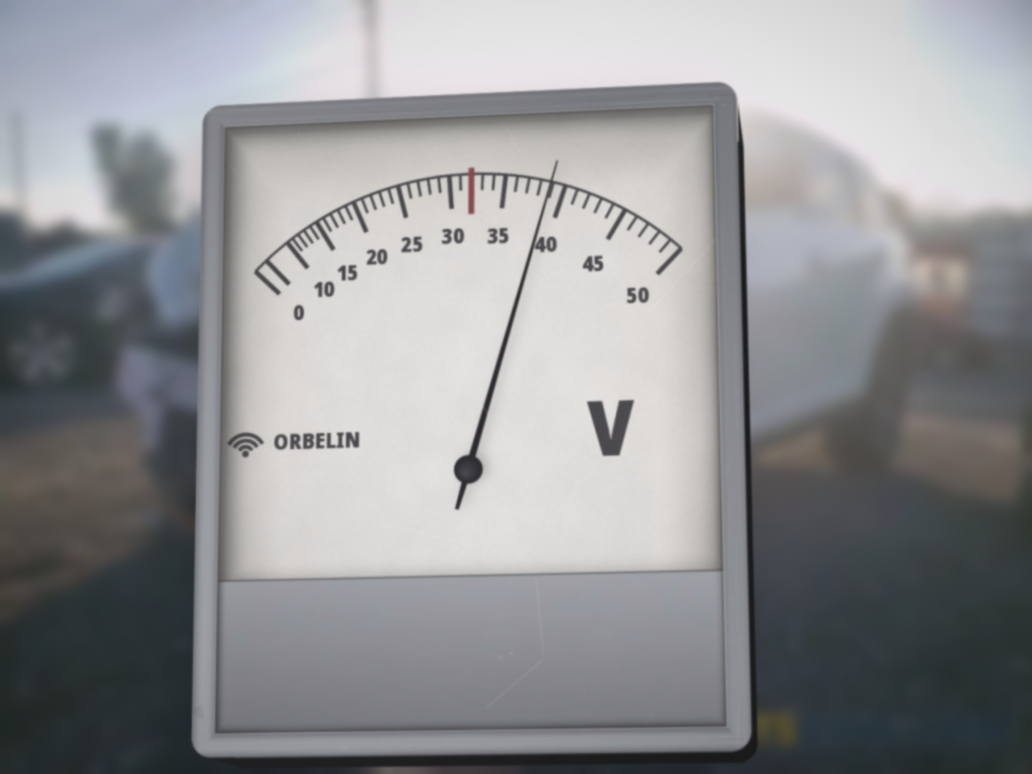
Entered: 39 V
